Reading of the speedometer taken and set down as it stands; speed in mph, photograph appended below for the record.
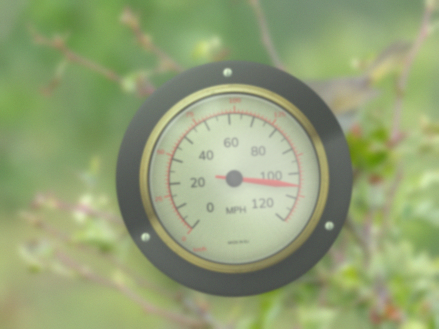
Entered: 105 mph
